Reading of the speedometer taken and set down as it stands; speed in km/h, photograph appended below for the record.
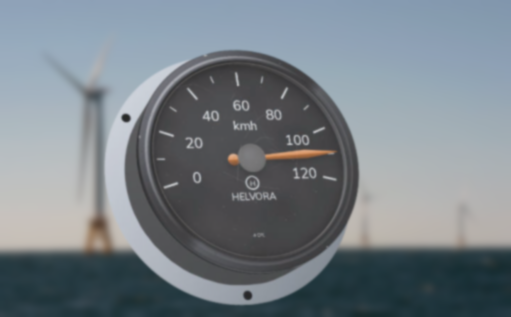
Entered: 110 km/h
